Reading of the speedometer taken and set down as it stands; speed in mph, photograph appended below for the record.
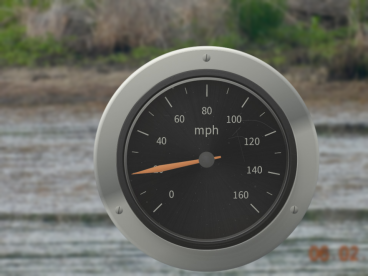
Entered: 20 mph
